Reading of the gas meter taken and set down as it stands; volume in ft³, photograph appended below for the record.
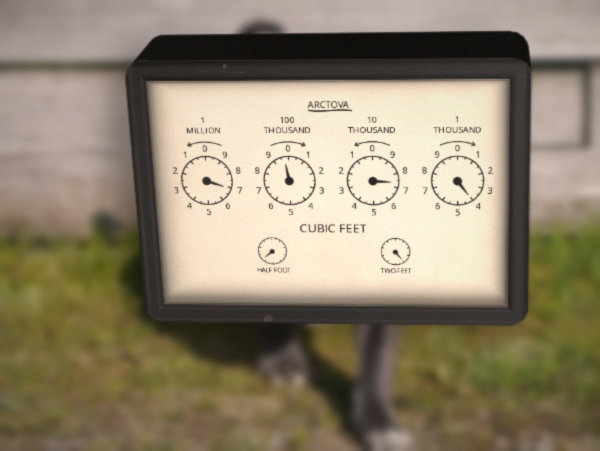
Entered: 697400 ft³
